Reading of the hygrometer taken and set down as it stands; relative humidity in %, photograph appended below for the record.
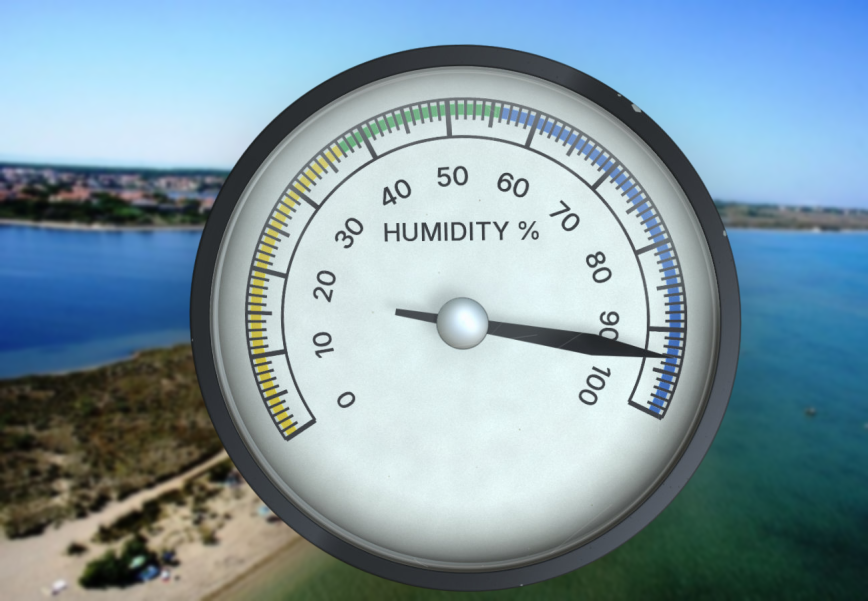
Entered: 93 %
